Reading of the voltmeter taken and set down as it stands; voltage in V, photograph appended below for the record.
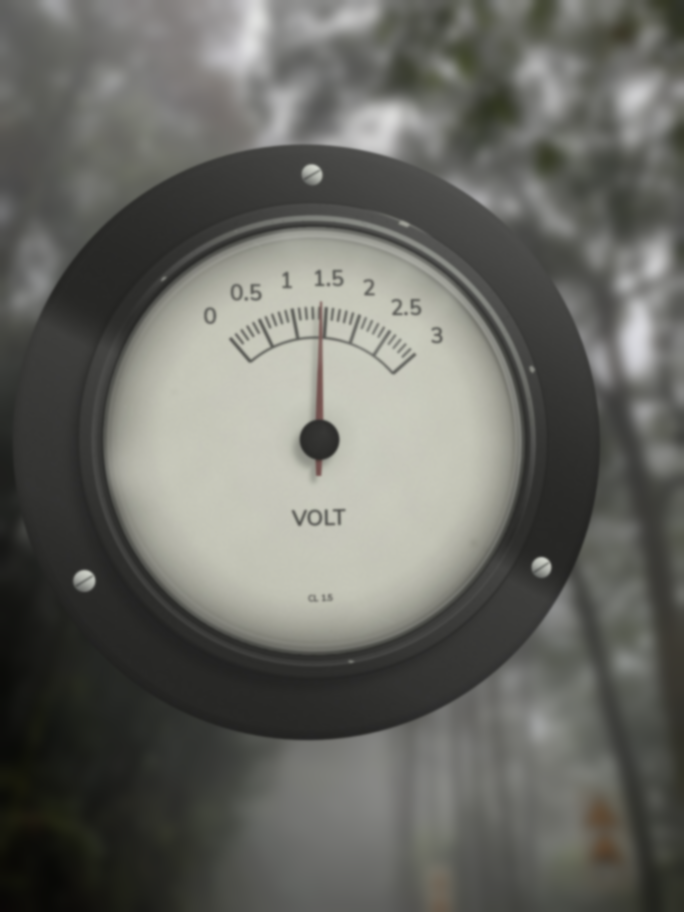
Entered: 1.4 V
